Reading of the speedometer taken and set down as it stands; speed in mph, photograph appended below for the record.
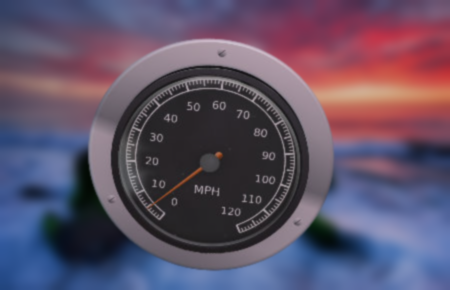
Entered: 5 mph
